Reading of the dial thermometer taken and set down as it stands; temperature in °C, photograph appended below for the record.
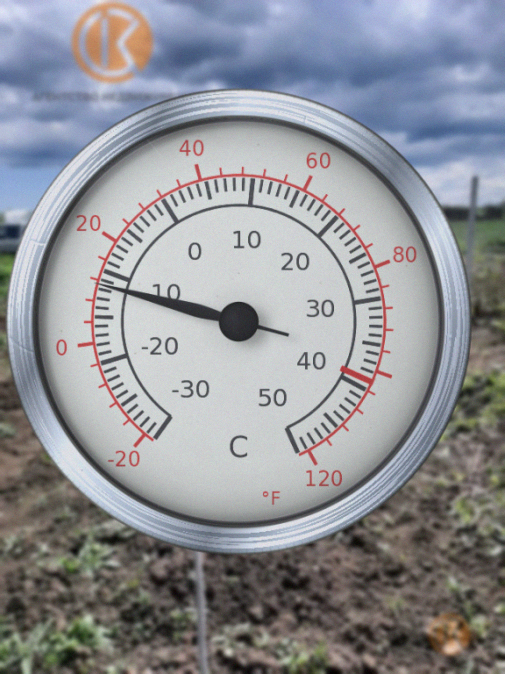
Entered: -11.5 °C
